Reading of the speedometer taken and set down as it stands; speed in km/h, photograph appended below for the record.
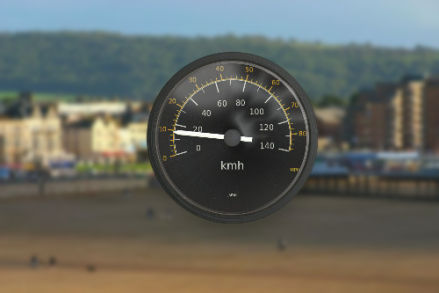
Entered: 15 km/h
